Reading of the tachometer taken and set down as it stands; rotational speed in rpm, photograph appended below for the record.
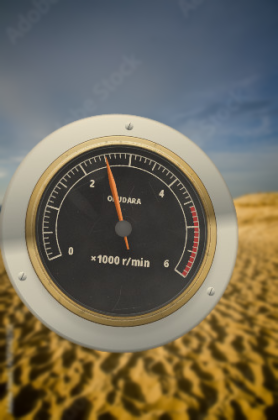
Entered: 2500 rpm
